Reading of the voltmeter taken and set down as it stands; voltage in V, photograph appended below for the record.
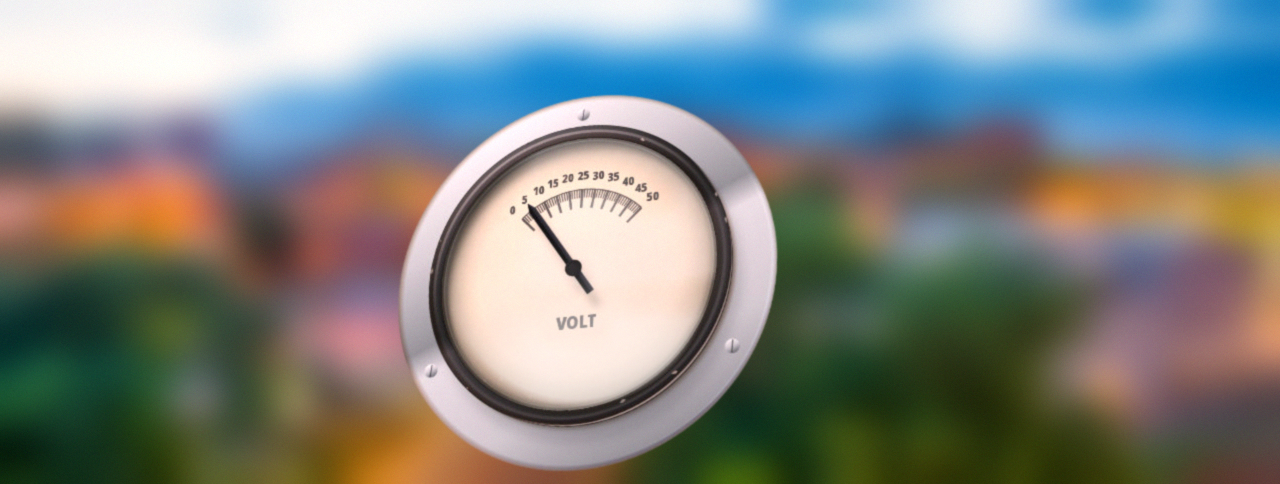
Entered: 5 V
